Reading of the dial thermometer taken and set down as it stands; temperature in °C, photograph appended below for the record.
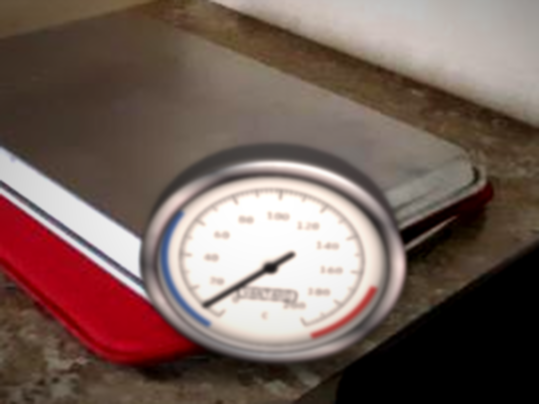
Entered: 10 °C
